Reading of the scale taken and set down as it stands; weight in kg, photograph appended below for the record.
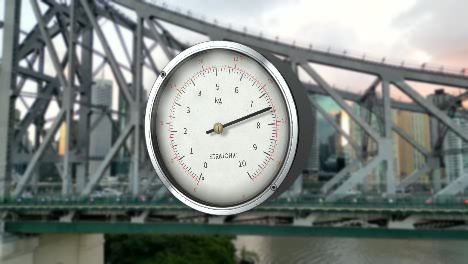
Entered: 7.5 kg
